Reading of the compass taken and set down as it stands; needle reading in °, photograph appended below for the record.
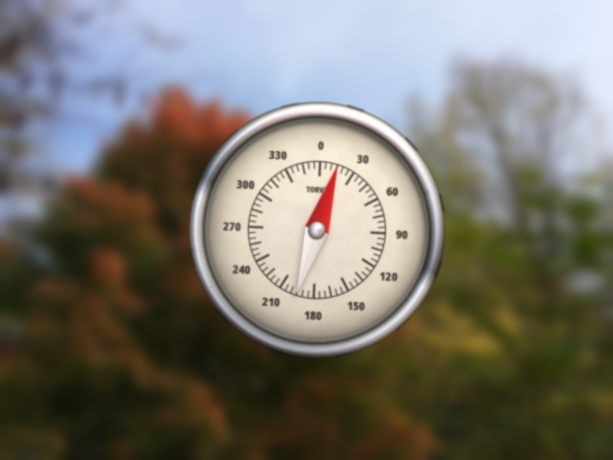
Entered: 15 °
